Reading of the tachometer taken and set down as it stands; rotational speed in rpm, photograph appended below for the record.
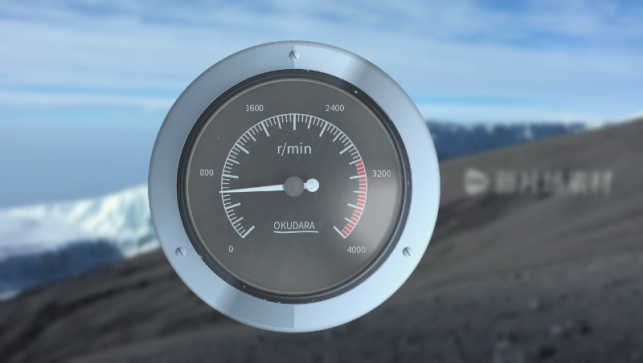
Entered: 600 rpm
